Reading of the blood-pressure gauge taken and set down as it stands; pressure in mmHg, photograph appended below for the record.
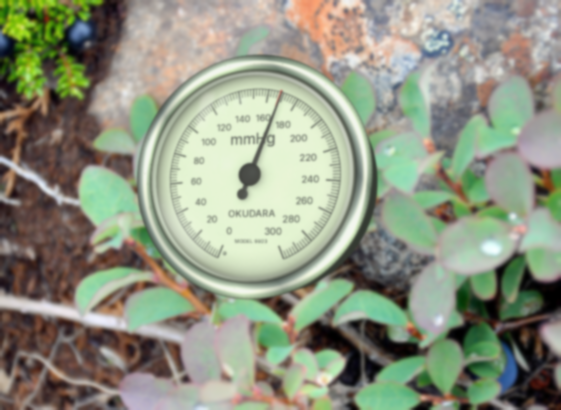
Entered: 170 mmHg
